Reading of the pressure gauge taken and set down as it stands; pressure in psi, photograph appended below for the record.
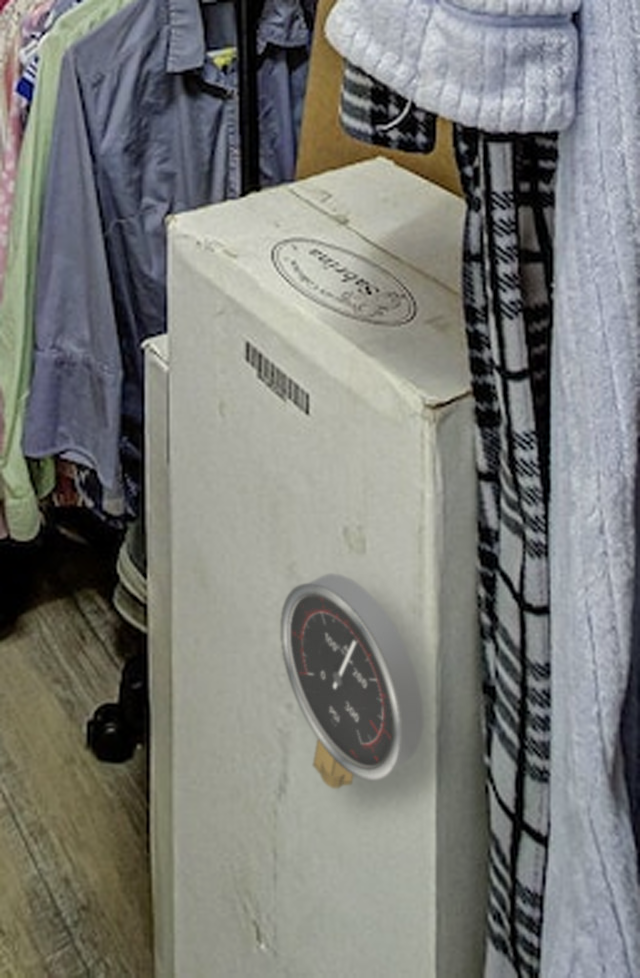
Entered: 160 psi
